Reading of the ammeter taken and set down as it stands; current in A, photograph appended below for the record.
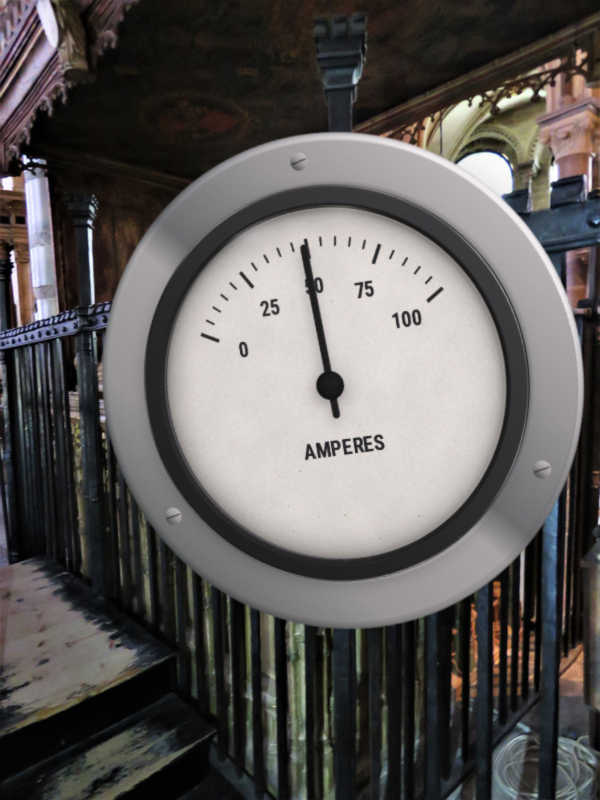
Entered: 50 A
